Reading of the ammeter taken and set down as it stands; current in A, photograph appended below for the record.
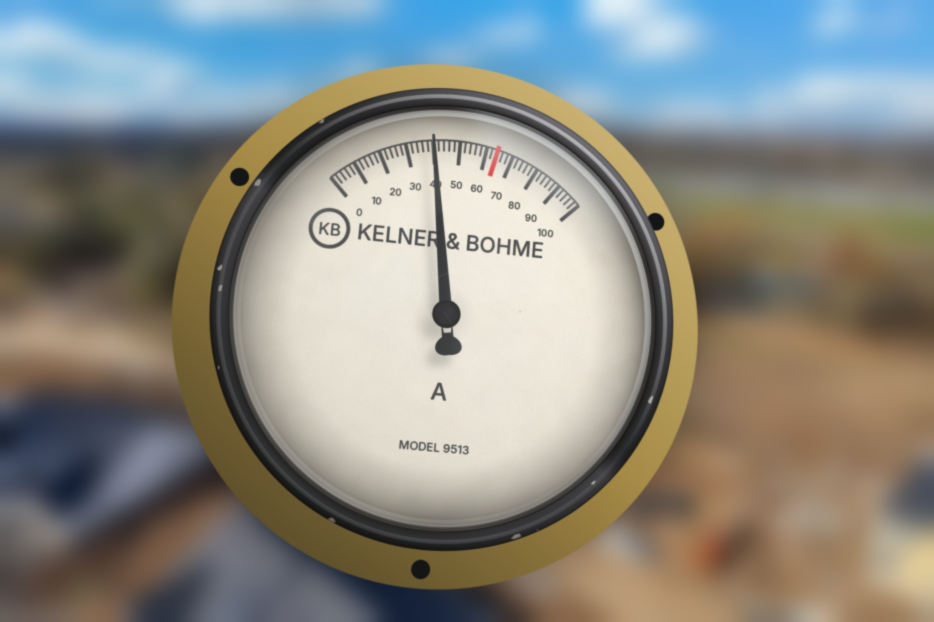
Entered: 40 A
